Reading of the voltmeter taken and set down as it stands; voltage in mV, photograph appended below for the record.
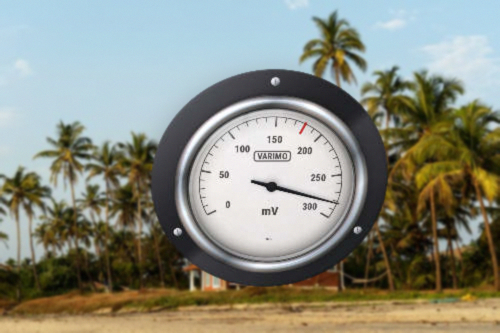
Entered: 280 mV
